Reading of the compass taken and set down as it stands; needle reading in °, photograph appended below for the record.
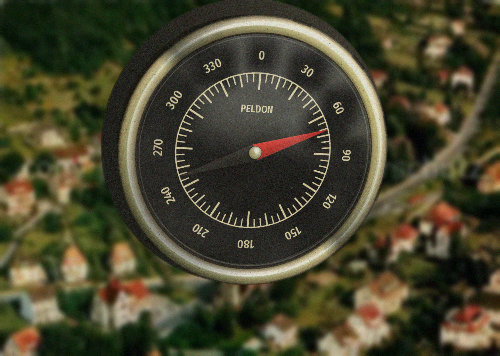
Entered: 70 °
